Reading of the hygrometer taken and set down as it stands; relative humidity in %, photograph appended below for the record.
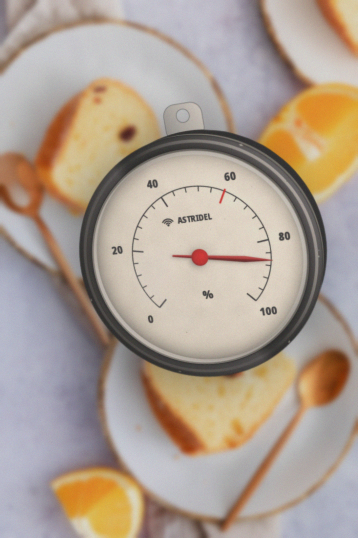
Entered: 86 %
